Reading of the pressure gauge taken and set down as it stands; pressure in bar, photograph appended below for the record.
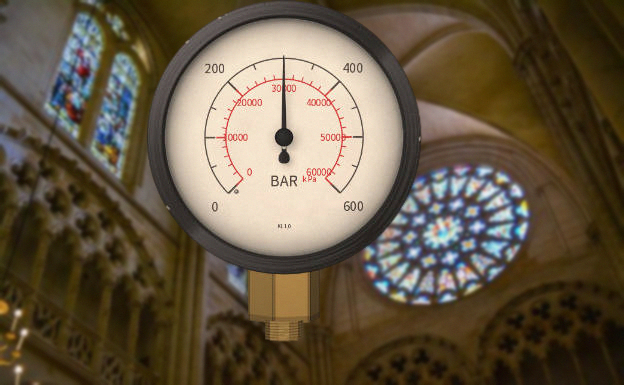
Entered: 300 bar
